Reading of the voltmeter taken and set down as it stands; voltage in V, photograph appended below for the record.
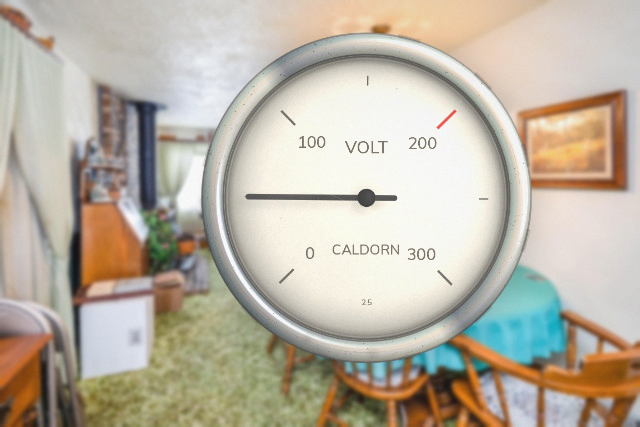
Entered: 50 V
